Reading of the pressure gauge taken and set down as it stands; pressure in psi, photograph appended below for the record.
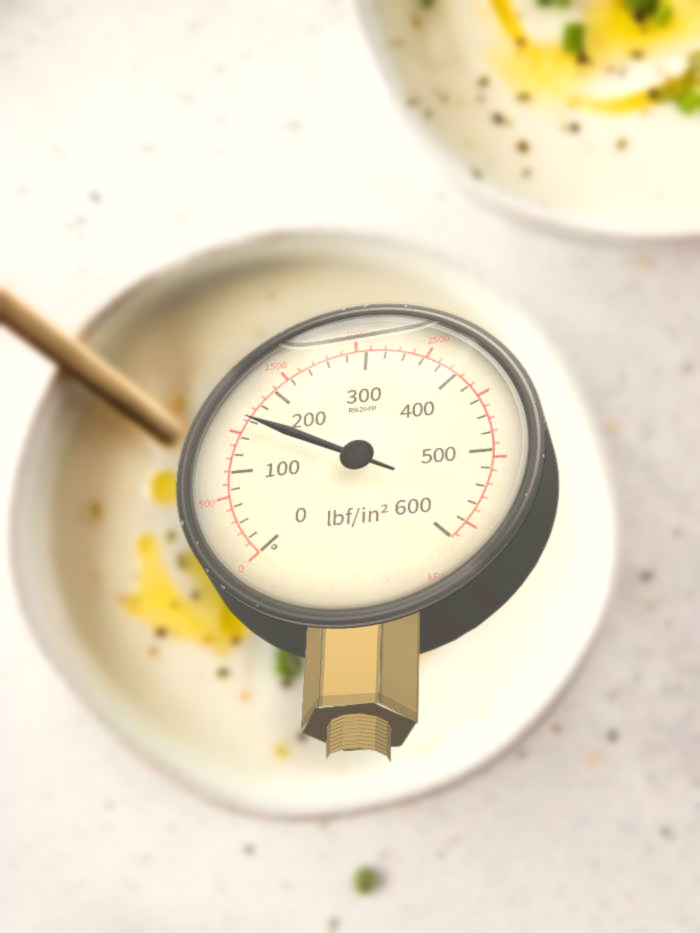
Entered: 160 psi
